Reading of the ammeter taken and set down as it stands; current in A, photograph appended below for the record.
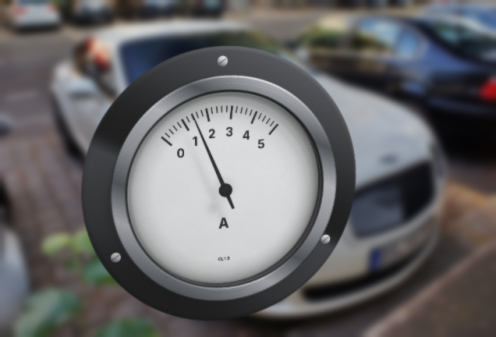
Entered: 1.4 A
